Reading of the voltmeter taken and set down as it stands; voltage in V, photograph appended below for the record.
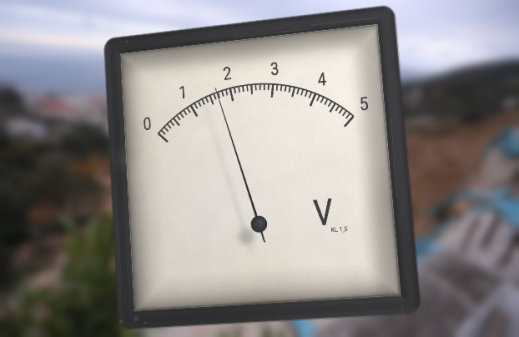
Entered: 1.7 V
